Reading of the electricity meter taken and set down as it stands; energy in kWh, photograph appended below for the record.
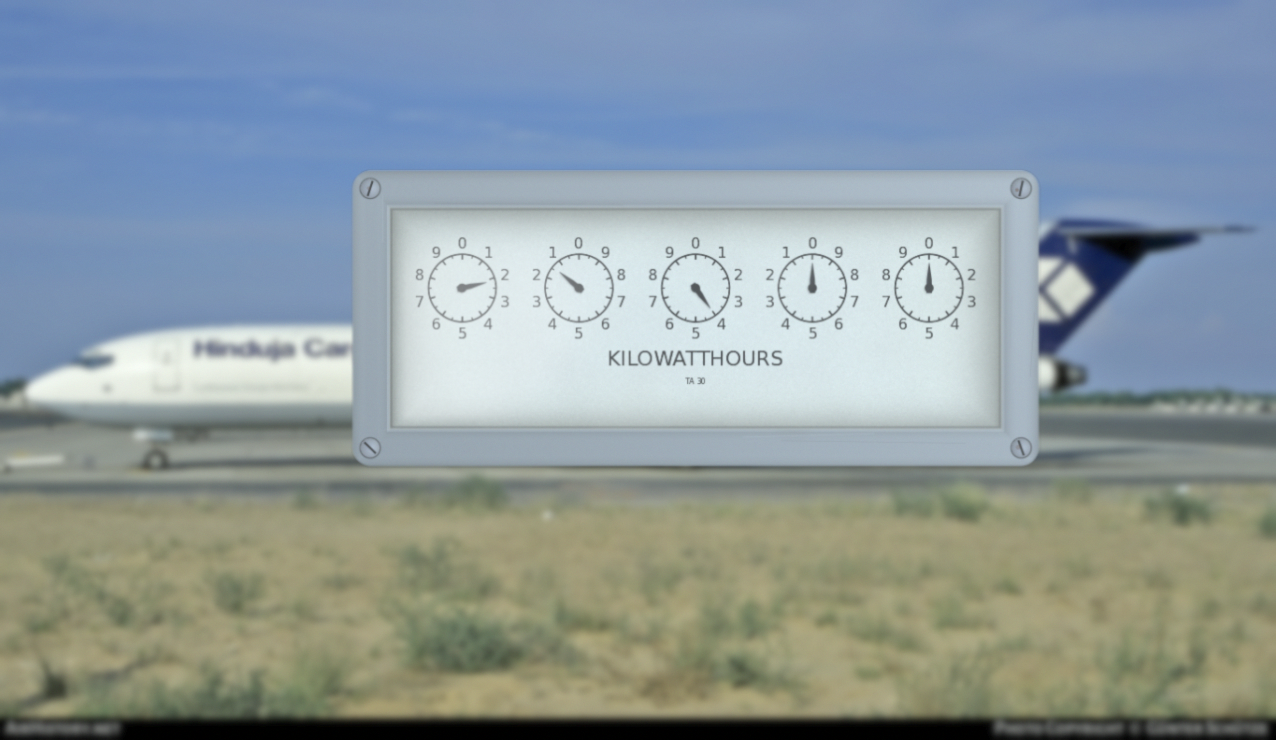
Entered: 21400 kWh
